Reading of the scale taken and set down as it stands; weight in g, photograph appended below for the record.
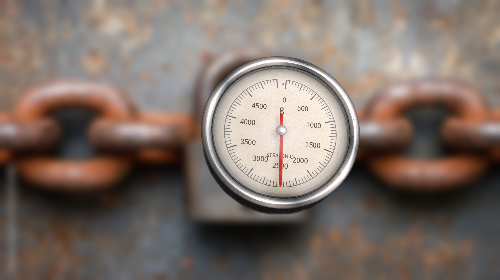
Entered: 2500 g
